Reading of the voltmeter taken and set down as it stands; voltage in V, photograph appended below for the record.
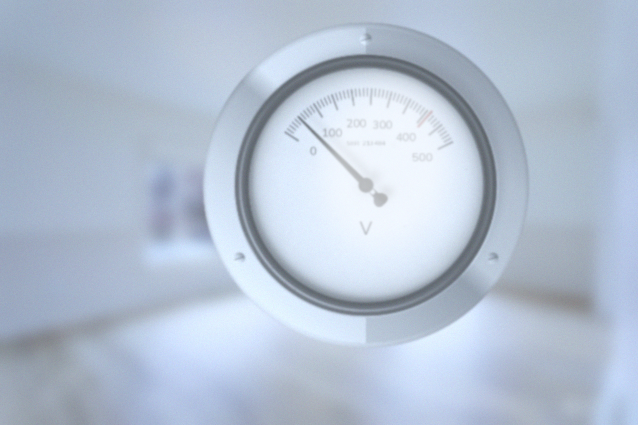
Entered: 50 V
